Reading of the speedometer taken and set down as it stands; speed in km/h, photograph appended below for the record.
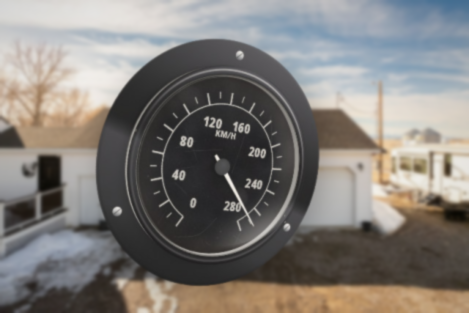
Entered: 270 km/h
